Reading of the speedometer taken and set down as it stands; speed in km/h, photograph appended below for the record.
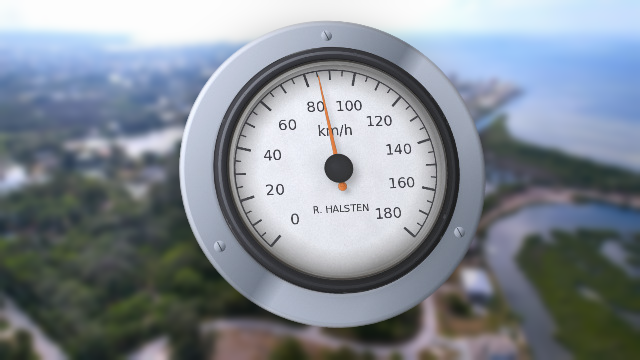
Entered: 85 km/h
